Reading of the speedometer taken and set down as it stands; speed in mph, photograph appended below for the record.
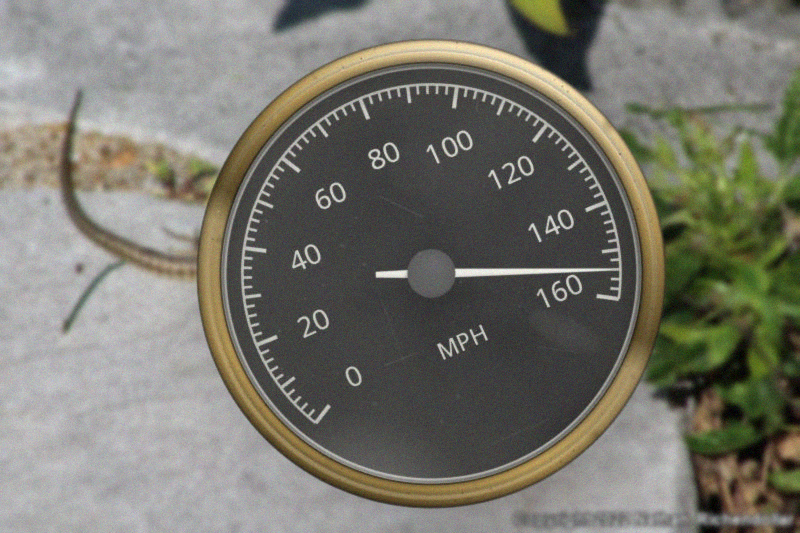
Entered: 154 mph
